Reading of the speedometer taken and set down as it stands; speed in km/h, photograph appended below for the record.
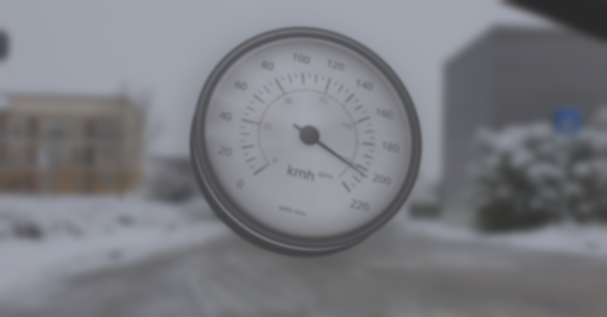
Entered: 205 km/h
